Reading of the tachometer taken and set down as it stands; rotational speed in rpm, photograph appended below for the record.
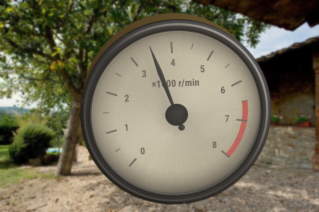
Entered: 3500 rpm
